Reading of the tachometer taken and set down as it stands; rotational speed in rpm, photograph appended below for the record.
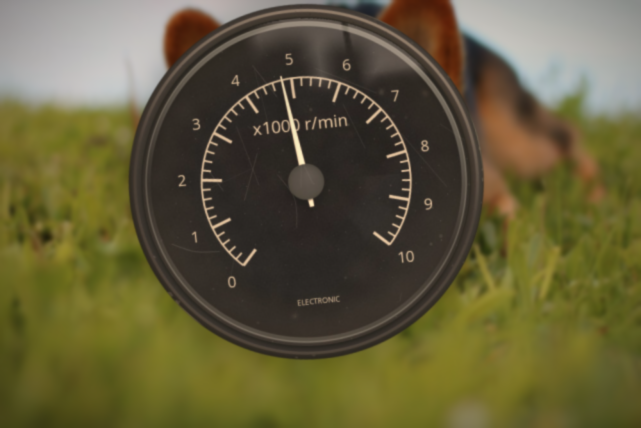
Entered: 4800 rpm
